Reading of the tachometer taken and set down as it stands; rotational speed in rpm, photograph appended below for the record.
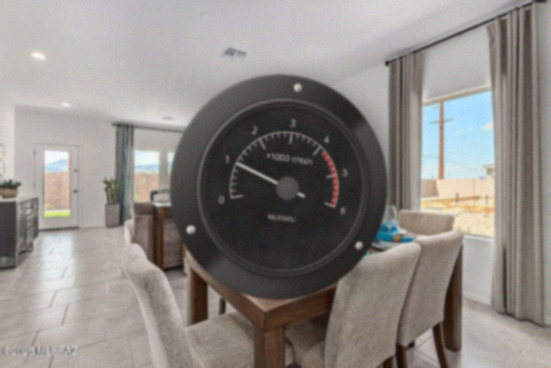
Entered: 1000 rpm
